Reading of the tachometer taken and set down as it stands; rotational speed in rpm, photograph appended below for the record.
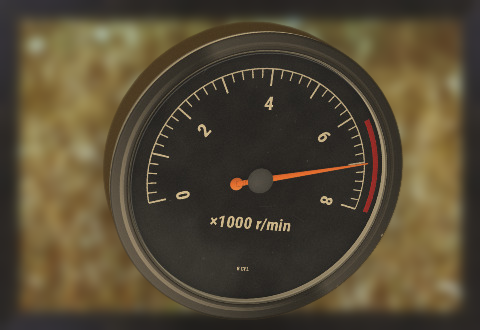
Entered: 7000 rpm
